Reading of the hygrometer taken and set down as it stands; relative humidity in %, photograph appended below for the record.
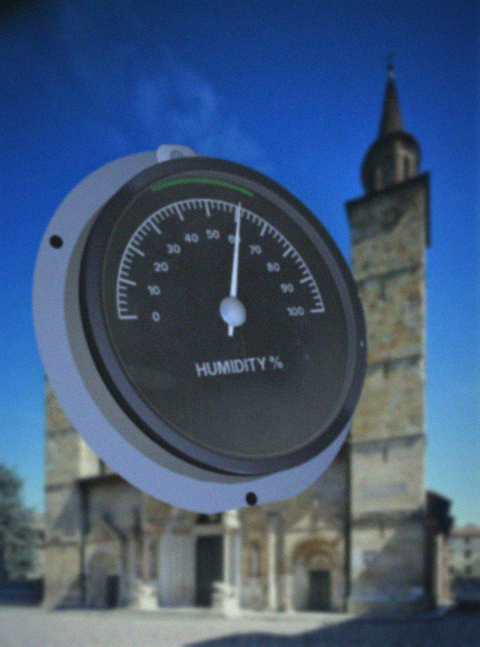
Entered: 60 %
